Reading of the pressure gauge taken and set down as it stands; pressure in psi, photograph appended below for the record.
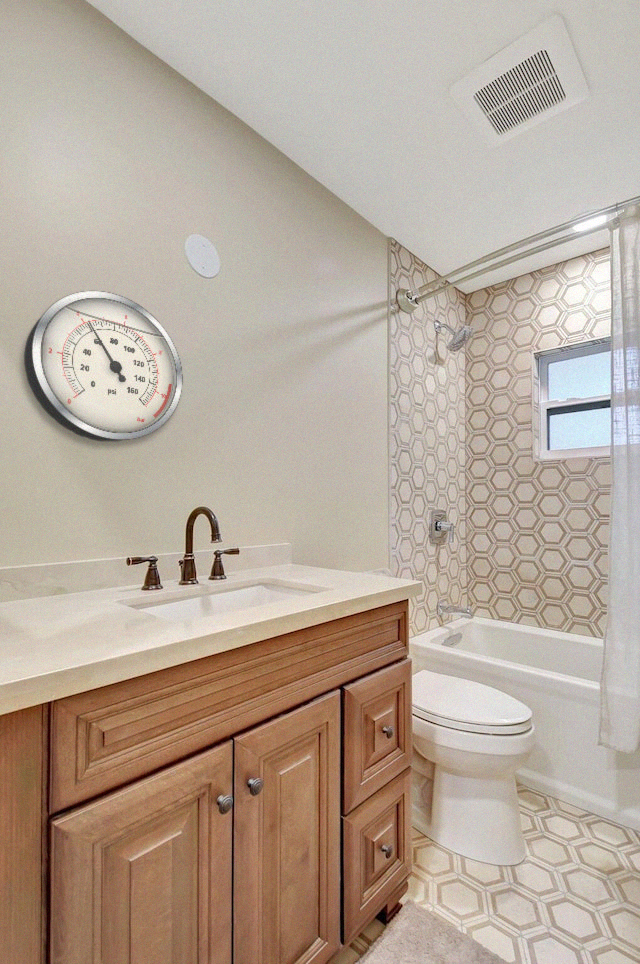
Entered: 60 psi
